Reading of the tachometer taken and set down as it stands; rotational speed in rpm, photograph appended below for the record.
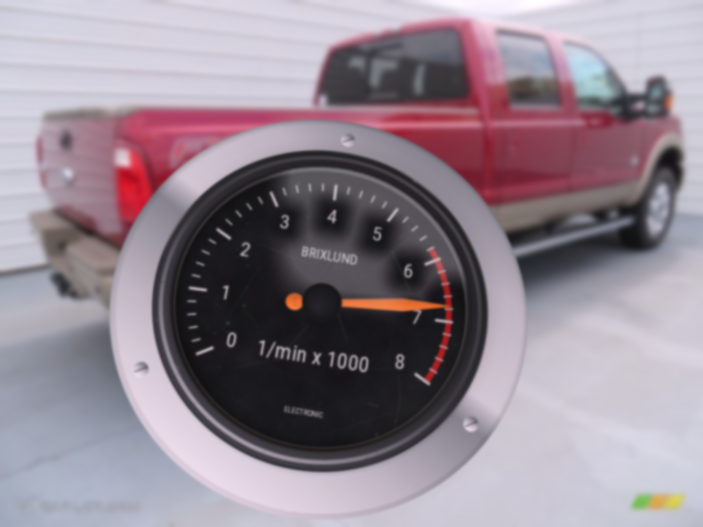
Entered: 6800 rpm
